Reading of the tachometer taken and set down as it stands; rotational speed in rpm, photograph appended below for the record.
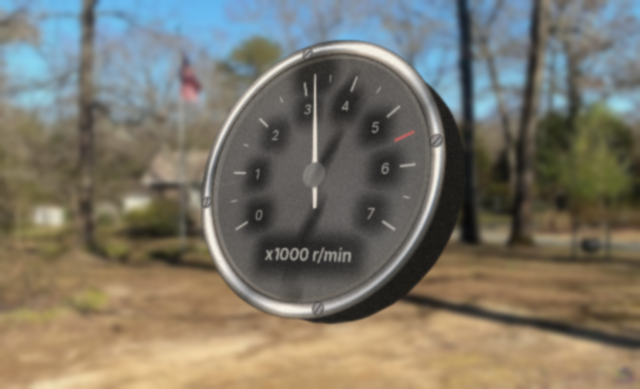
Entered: 3250 rpm
